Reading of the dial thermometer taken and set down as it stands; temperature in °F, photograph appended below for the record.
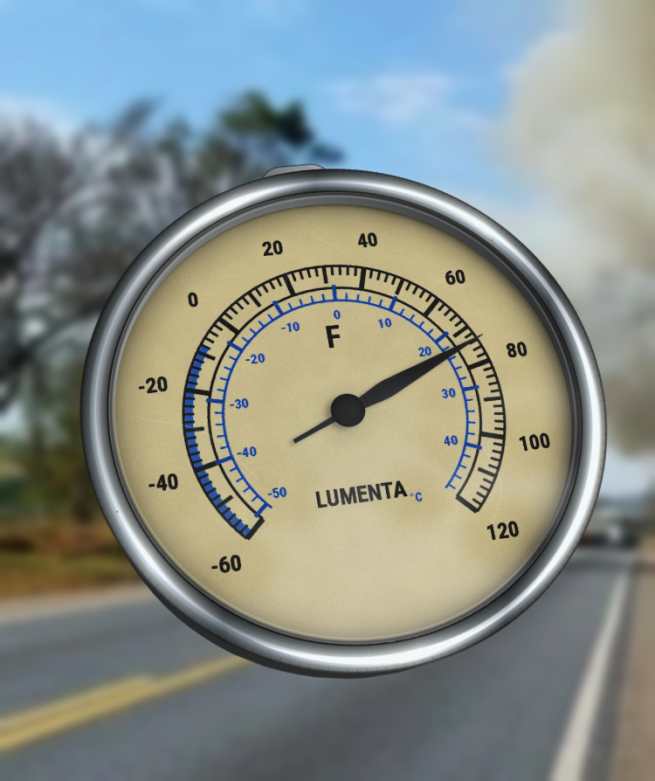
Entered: 74 °F
